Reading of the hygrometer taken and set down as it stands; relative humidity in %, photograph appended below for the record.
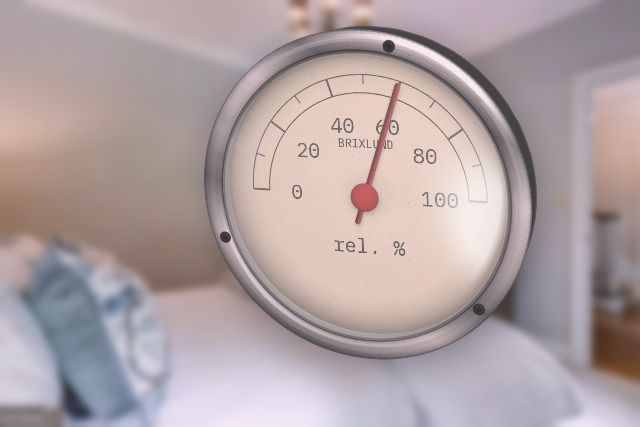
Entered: 60 %
